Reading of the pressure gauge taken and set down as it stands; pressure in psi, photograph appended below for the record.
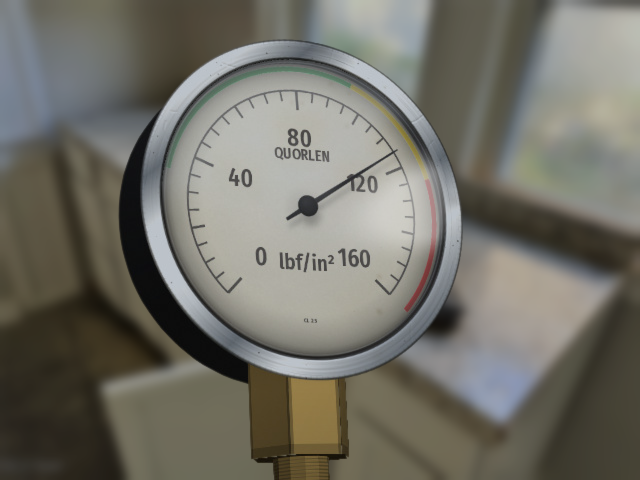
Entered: 115 psi
